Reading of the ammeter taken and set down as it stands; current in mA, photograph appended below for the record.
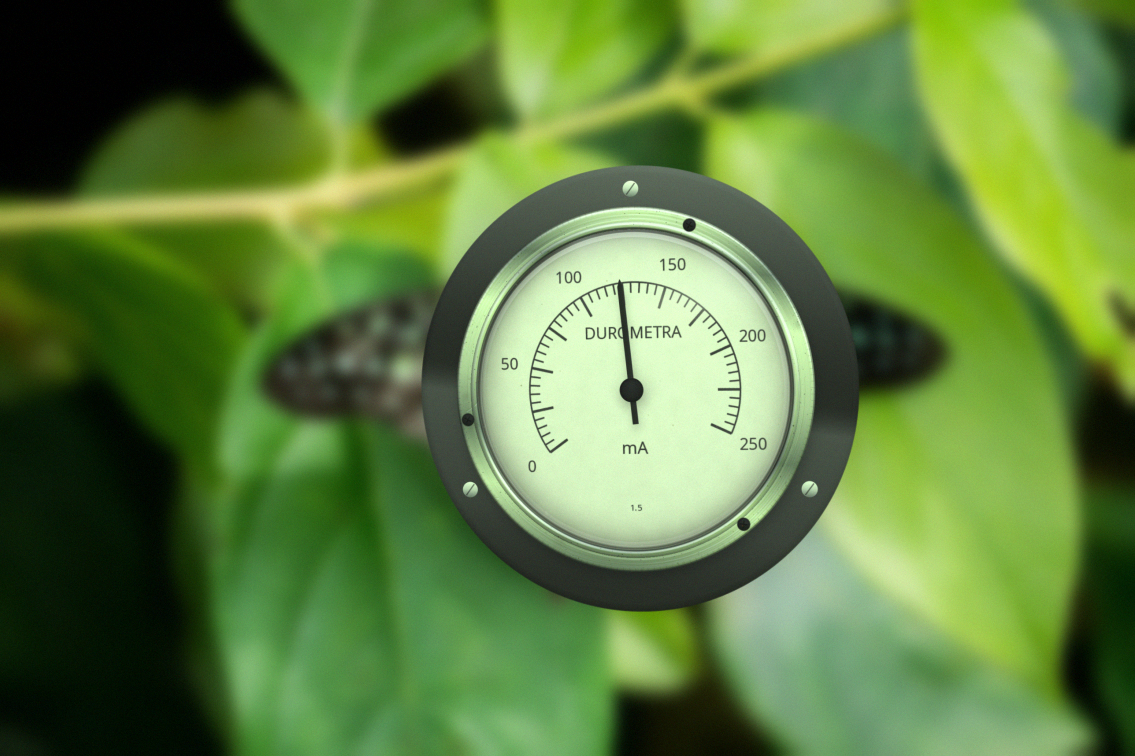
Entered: 125 mA
